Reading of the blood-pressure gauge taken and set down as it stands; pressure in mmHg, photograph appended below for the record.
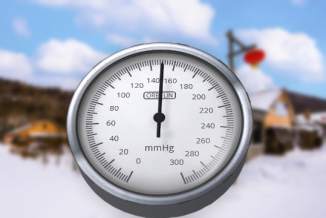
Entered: 150 mmHg
